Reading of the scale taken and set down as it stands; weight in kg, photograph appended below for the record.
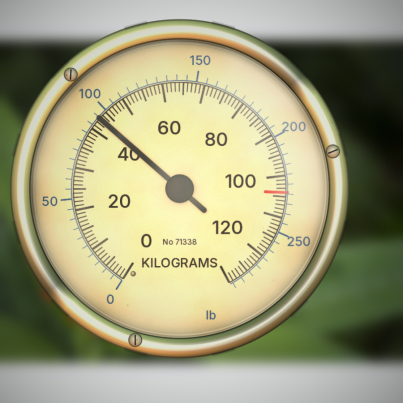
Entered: 43 kg
